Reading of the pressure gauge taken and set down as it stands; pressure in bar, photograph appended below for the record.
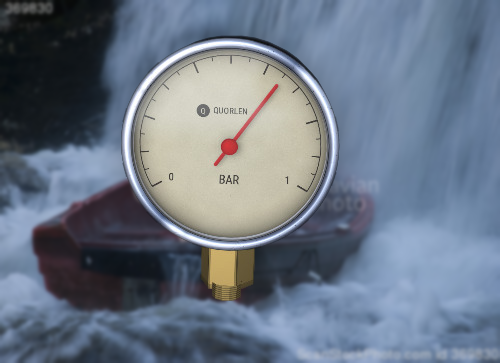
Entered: 0.65 bar
